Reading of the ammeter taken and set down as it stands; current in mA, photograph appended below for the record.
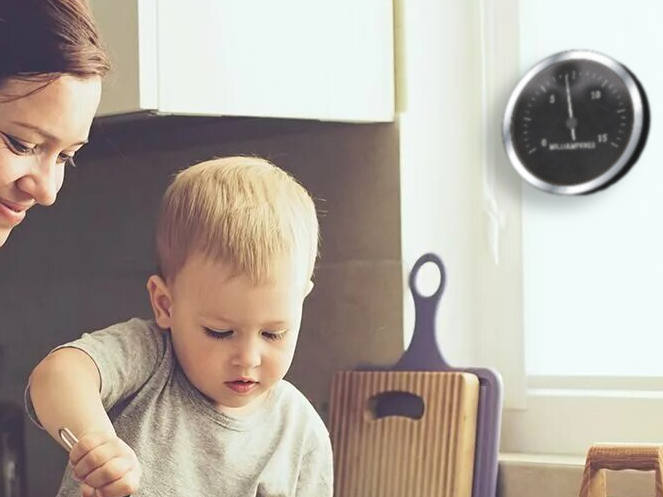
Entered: 7 mA
